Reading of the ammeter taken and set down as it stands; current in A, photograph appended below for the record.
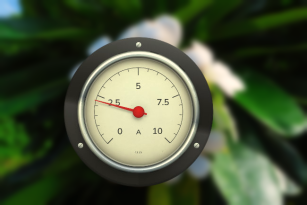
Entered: 2.25 A
